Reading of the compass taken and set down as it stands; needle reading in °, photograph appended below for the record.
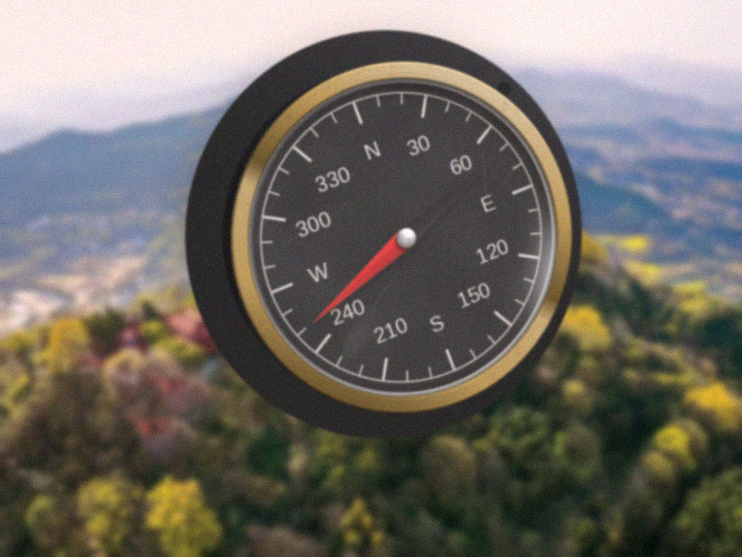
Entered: 250 °
